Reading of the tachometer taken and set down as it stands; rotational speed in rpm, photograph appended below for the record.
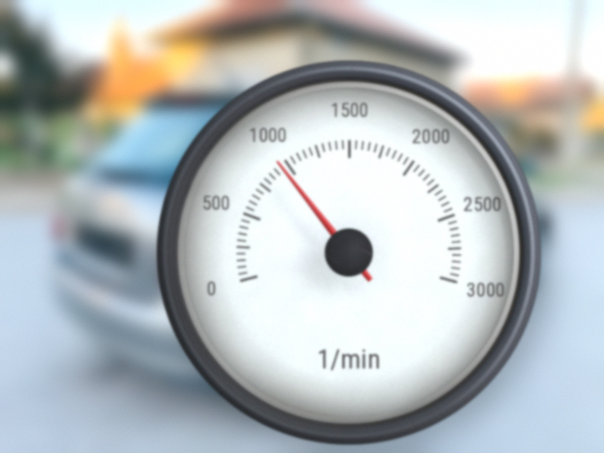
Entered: 950 rpm
